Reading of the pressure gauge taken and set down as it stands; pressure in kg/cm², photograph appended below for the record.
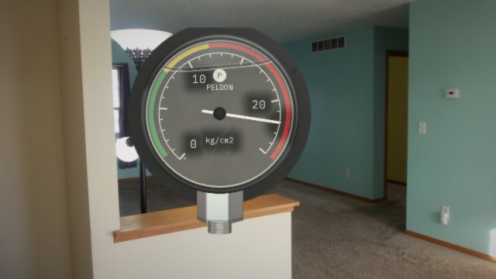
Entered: 22 kg/cm²
